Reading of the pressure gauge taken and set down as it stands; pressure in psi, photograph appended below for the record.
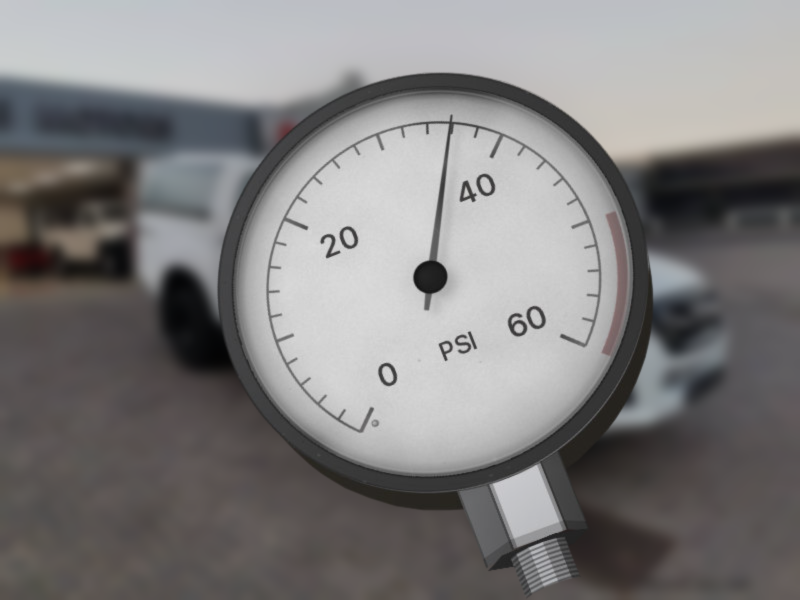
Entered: 36 psi
